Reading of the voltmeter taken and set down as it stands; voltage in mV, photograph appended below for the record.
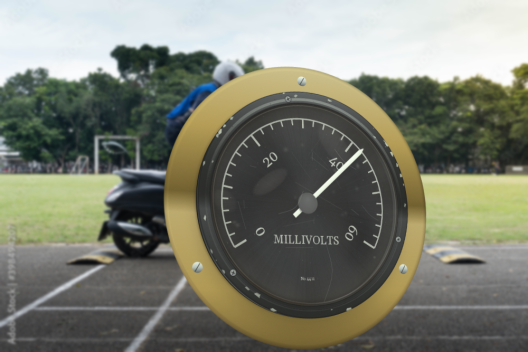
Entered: 42 mV
